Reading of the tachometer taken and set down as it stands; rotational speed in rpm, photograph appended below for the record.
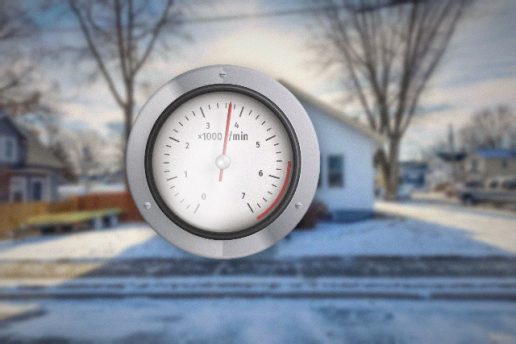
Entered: 3700 rpm
